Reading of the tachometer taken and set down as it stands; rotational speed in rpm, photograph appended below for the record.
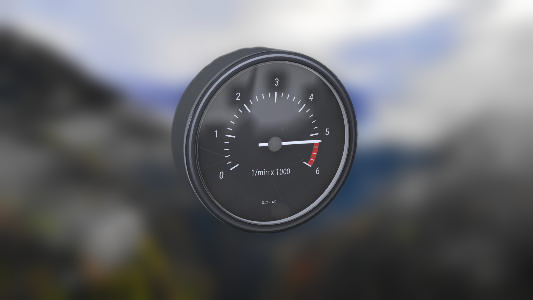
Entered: 5200 rpm
